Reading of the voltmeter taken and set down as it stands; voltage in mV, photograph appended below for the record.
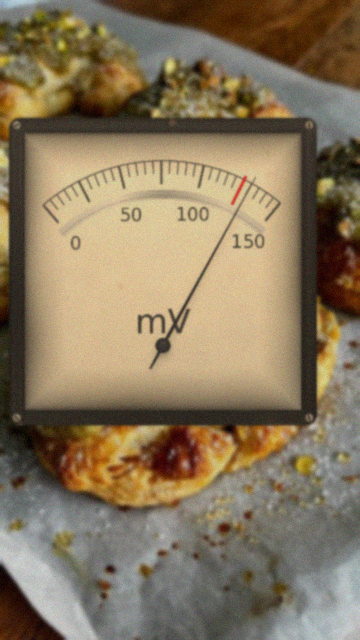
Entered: 130 mV
